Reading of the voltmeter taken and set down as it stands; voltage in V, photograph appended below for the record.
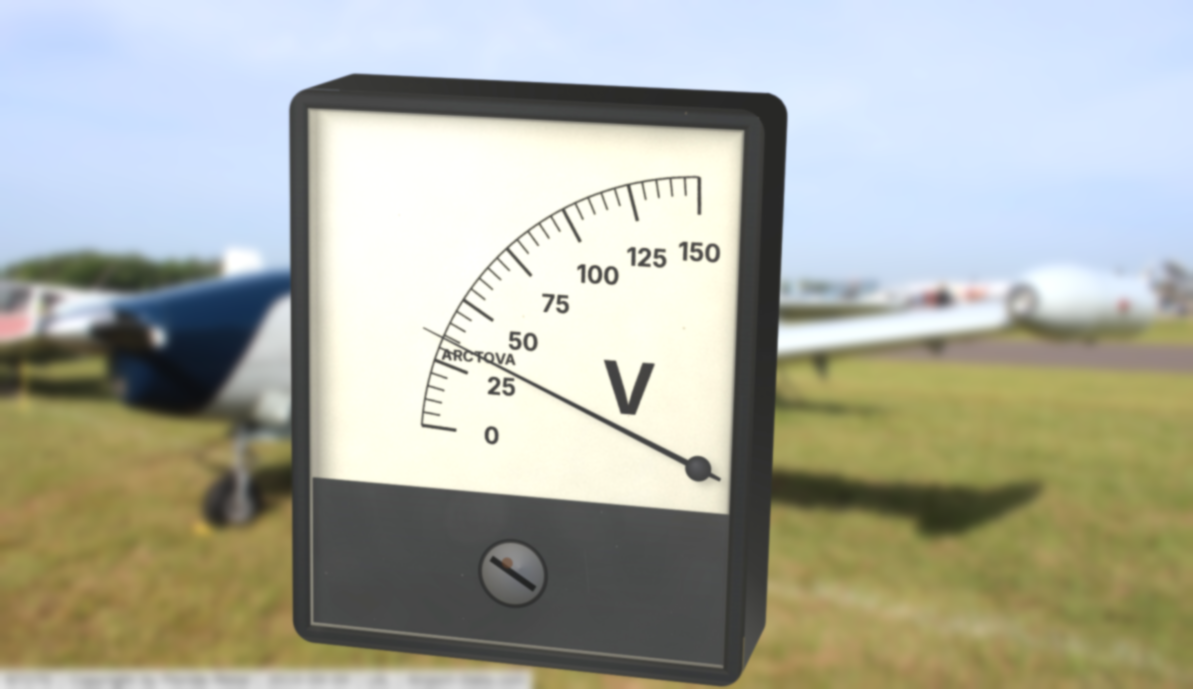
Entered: 35 V
